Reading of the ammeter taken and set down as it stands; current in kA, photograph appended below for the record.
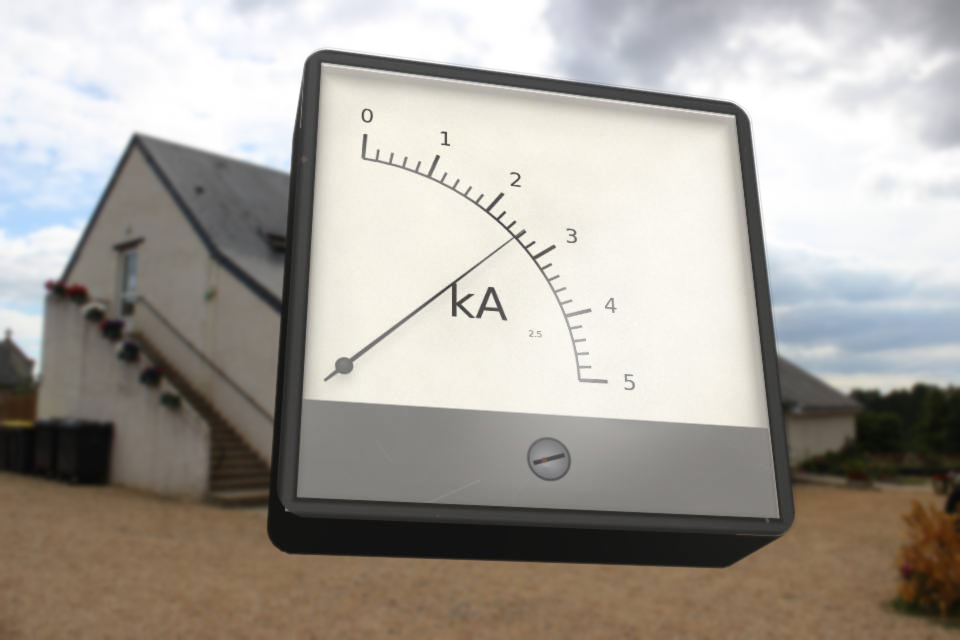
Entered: 2.6 kA
